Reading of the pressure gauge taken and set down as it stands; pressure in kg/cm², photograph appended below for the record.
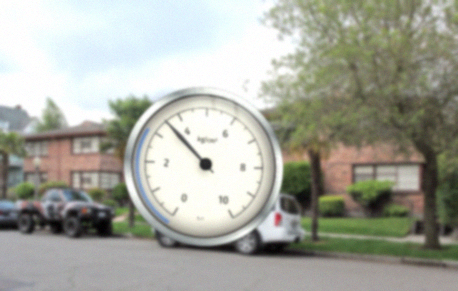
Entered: 3.5 kg/cm²
